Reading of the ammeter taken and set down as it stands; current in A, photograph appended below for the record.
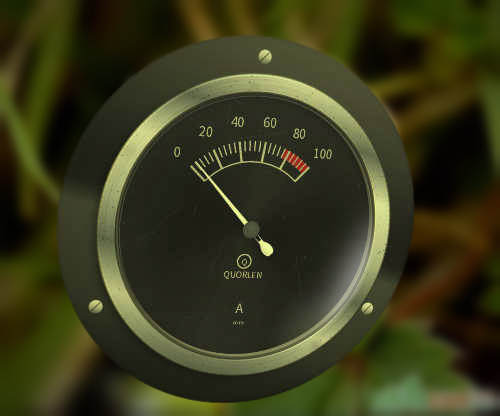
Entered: 4 A
